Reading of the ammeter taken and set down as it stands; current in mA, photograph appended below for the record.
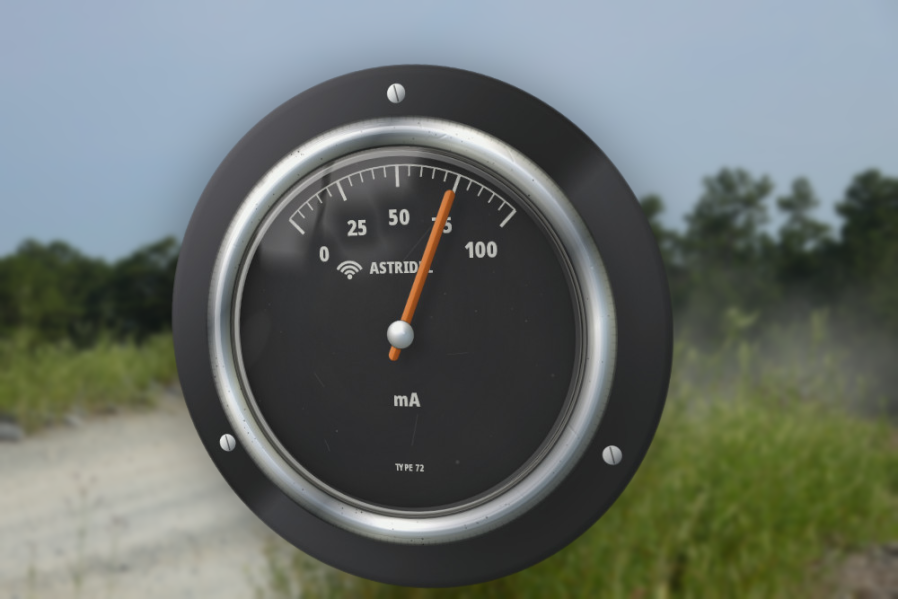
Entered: 75 mA
